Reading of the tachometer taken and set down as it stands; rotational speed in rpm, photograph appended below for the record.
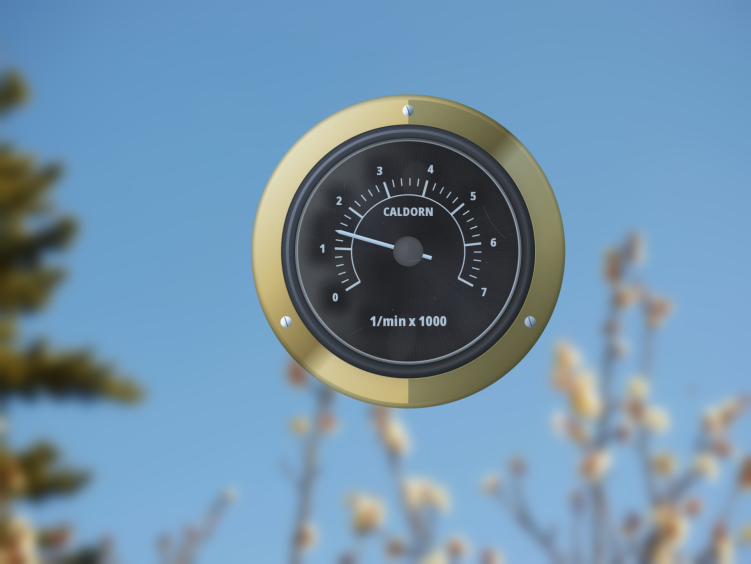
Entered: 1400 rpm
